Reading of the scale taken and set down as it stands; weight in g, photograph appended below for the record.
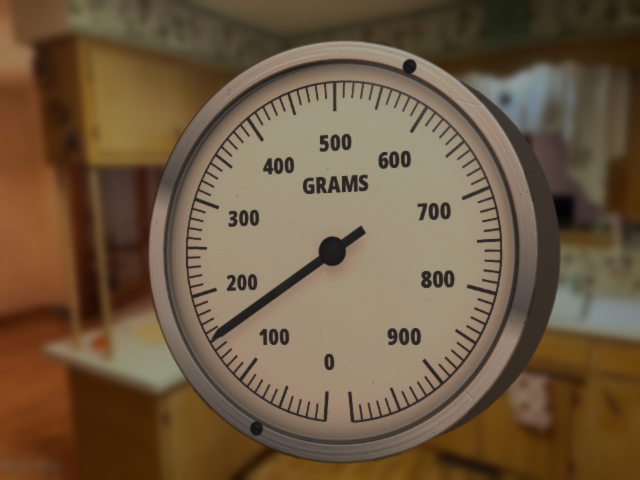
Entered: 150 g
